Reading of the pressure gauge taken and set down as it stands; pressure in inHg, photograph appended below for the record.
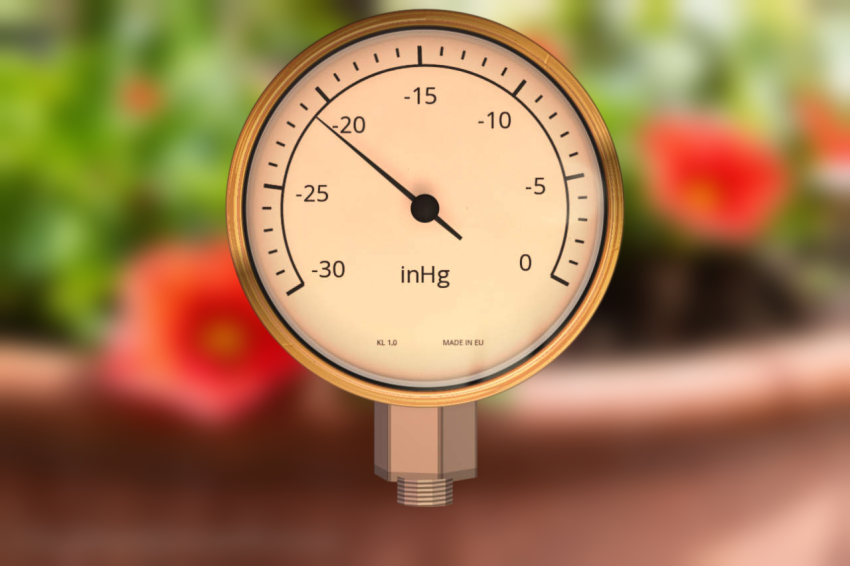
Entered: -21 inHg
